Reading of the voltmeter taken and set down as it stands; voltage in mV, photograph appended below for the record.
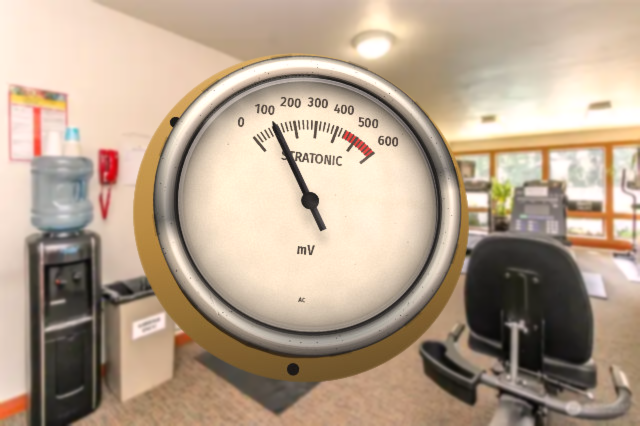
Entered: 100 mV
